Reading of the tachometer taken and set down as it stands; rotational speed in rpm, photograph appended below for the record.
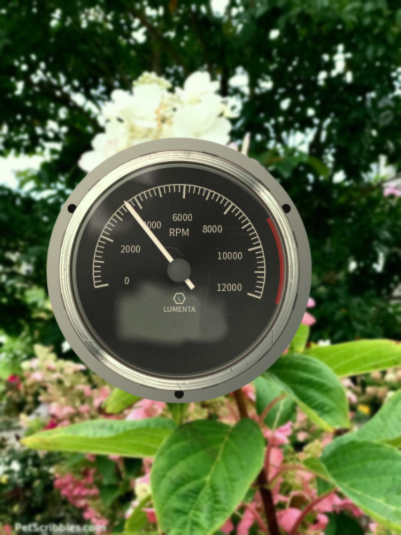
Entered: 3600 rpm
